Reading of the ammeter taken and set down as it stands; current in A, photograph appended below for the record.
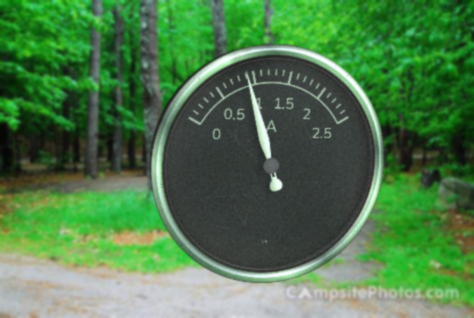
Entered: 0.9 A
